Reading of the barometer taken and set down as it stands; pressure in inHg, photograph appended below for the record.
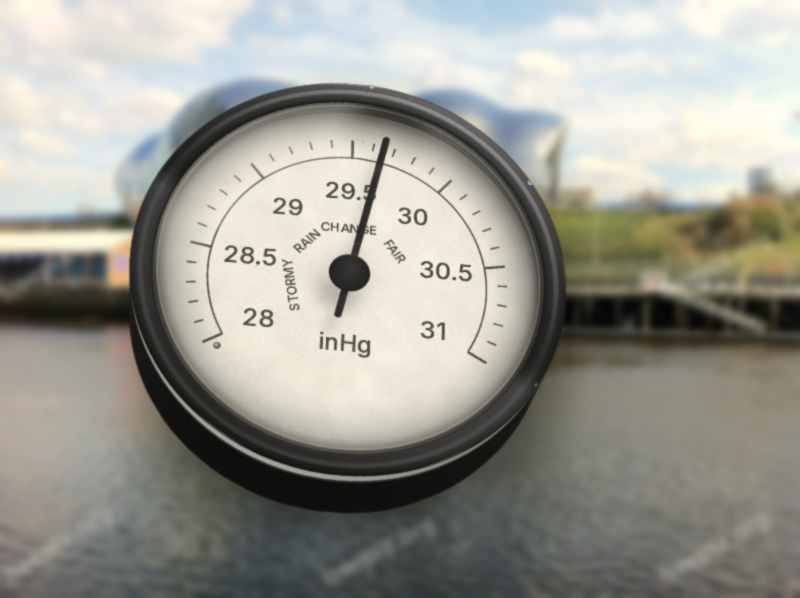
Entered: 29.65 inHg
